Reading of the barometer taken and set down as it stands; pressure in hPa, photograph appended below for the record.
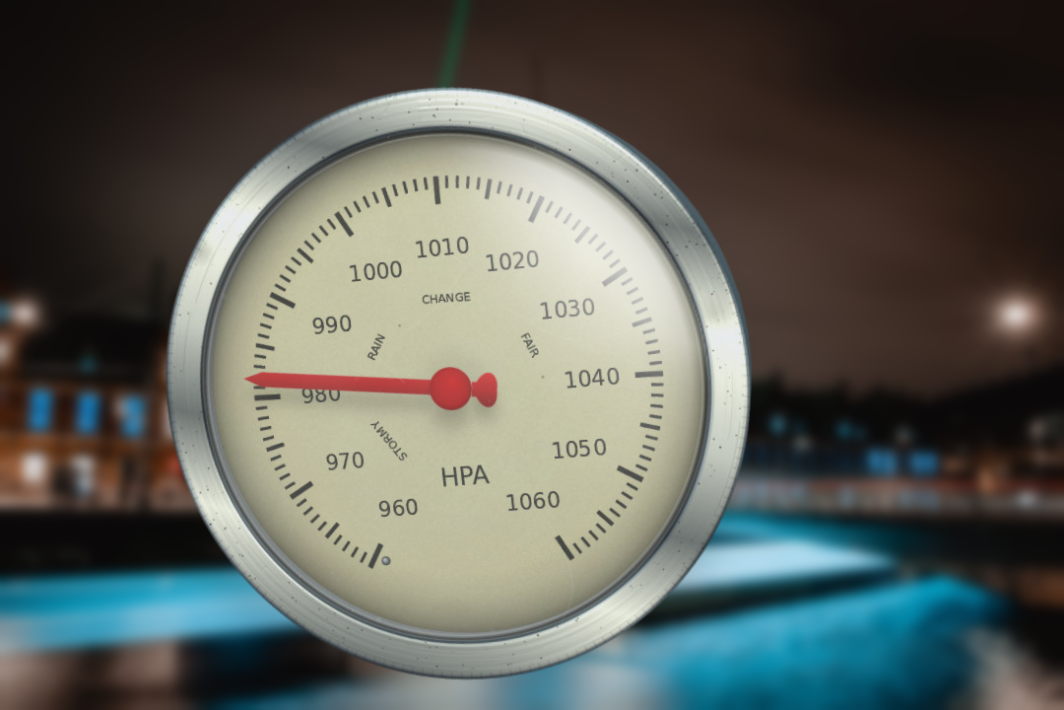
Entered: 982 hPa
